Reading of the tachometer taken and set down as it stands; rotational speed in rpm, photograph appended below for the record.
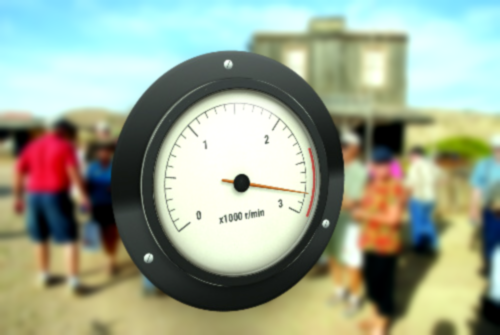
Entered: 2800 rpm
